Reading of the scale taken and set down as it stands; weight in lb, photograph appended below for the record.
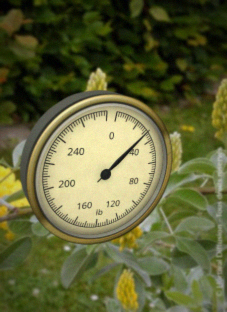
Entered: 30 lb
